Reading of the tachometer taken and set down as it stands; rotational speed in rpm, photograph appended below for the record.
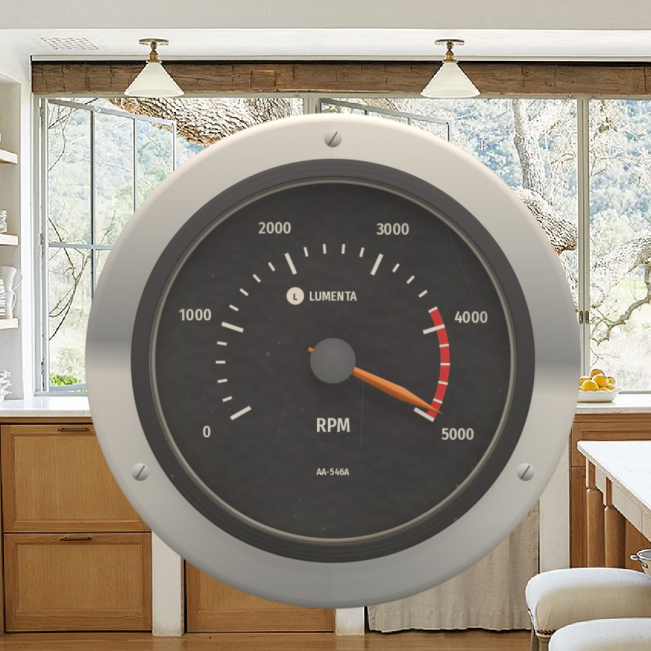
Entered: 4900 rpm
